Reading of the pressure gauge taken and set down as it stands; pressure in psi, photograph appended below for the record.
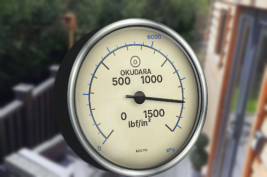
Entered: 1300 psi
